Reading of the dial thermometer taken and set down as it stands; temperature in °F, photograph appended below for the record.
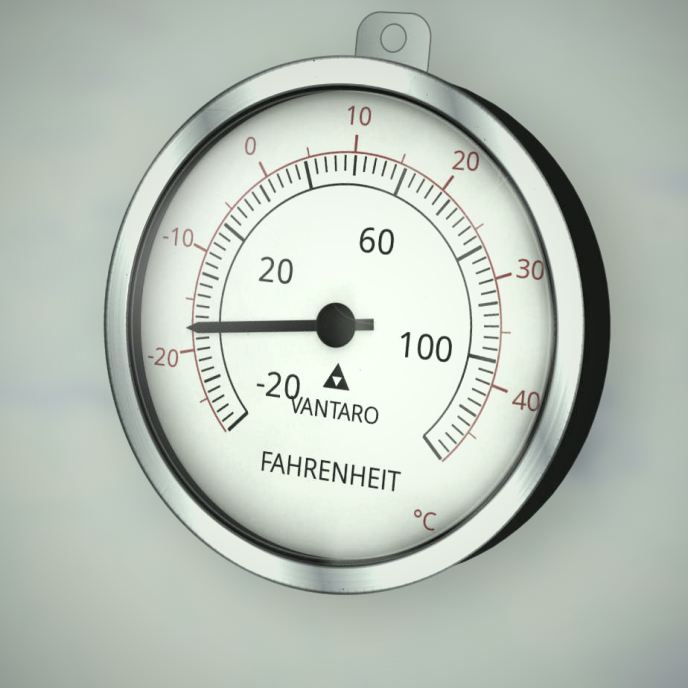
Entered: 0 °F
